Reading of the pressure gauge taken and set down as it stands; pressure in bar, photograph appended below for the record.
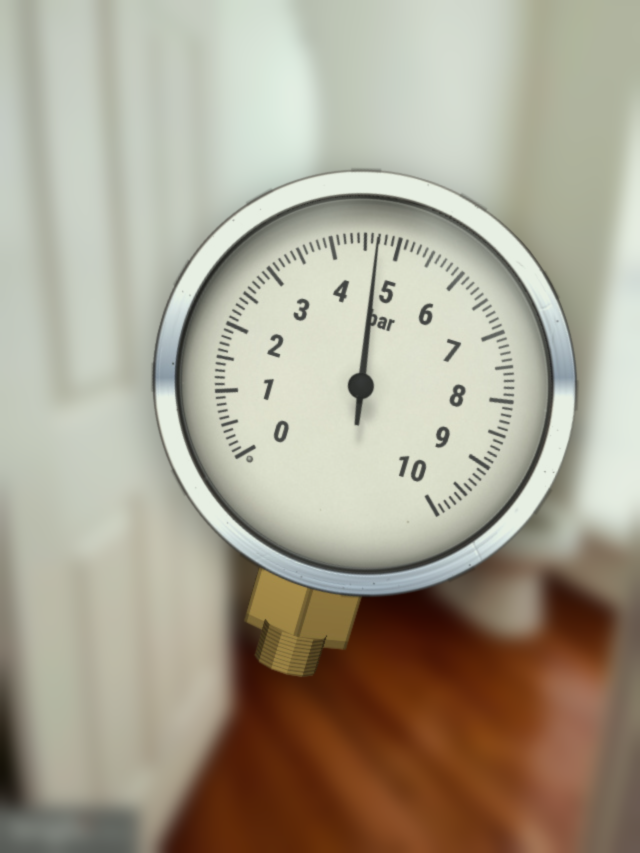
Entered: 4.7 bar
